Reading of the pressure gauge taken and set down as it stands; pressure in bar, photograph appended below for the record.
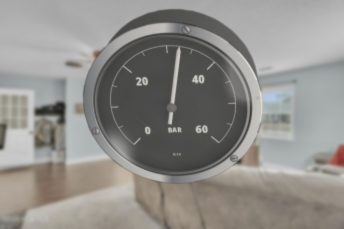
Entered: 32.5 bar
